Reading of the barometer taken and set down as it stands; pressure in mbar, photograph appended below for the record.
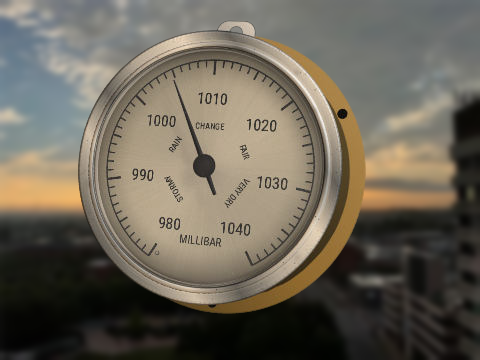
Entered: 1005 mbar
